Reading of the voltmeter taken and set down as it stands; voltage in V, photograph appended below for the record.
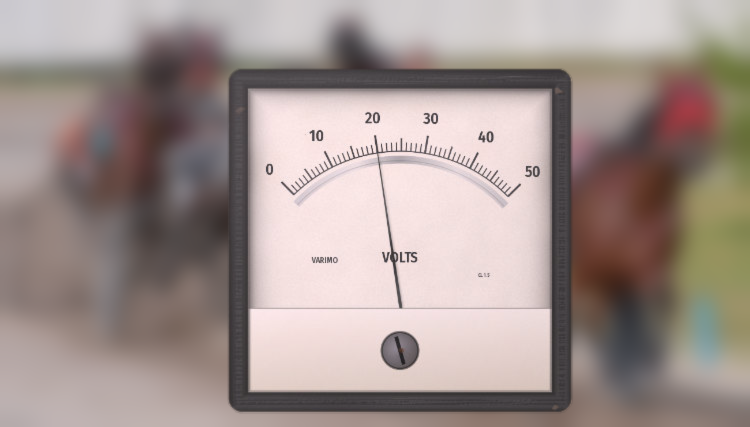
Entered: 20 V
